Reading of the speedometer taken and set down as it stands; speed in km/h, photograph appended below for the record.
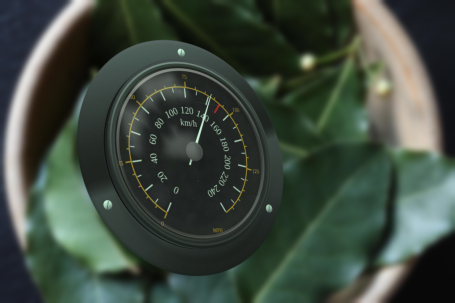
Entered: 140 km/h
